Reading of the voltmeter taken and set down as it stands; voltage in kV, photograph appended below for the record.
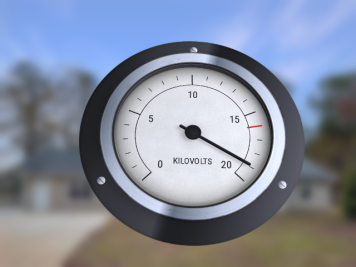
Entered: 19 kV
